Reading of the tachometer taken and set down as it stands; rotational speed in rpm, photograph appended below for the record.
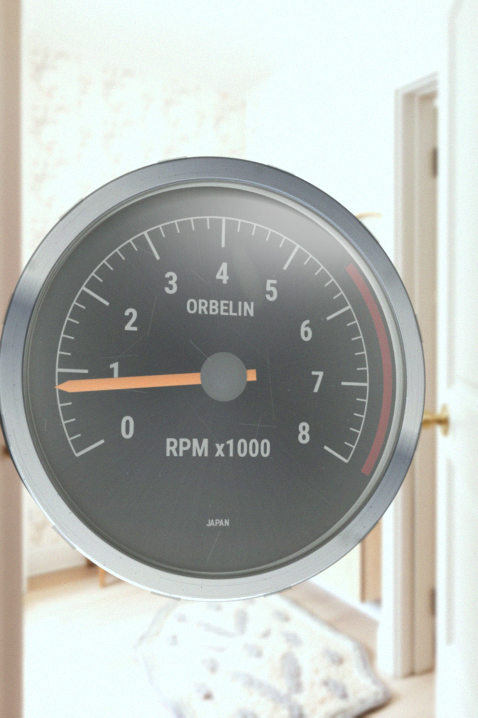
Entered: 800 rpm
